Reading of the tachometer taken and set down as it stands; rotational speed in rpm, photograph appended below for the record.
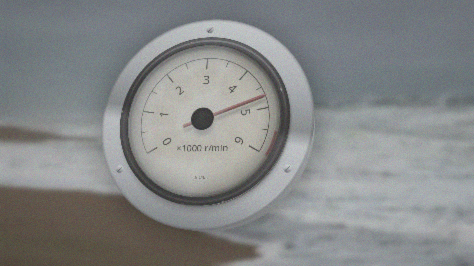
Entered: 4750 rpm
